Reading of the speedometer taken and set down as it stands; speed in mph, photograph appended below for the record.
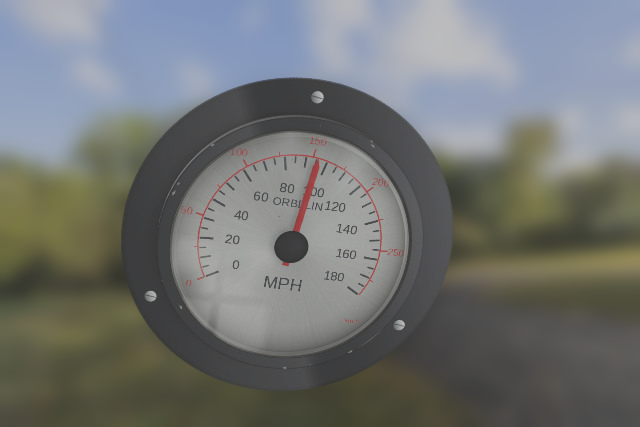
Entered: 95 mph
